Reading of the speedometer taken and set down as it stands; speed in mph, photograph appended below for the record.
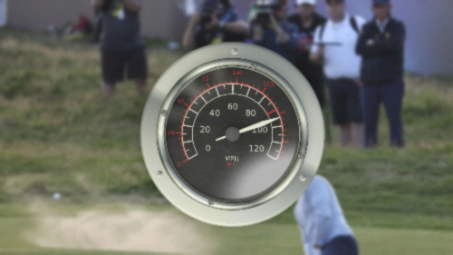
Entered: 95 mph
